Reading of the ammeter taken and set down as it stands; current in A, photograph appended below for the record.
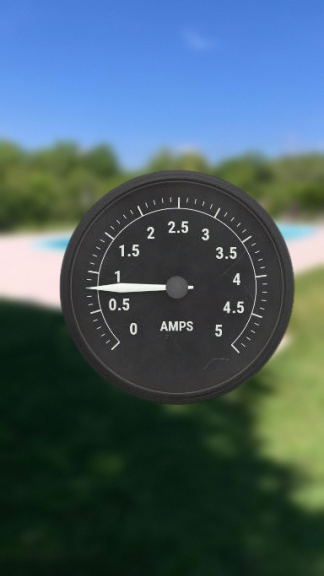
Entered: 0.8 A
